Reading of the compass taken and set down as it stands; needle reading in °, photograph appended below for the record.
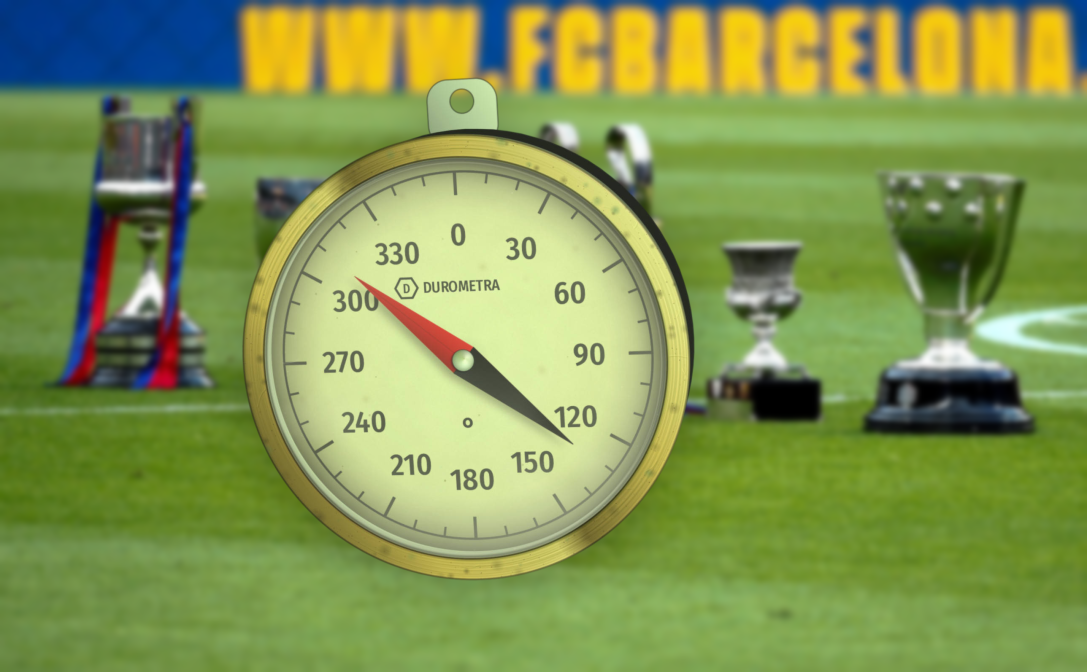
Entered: 310 °
